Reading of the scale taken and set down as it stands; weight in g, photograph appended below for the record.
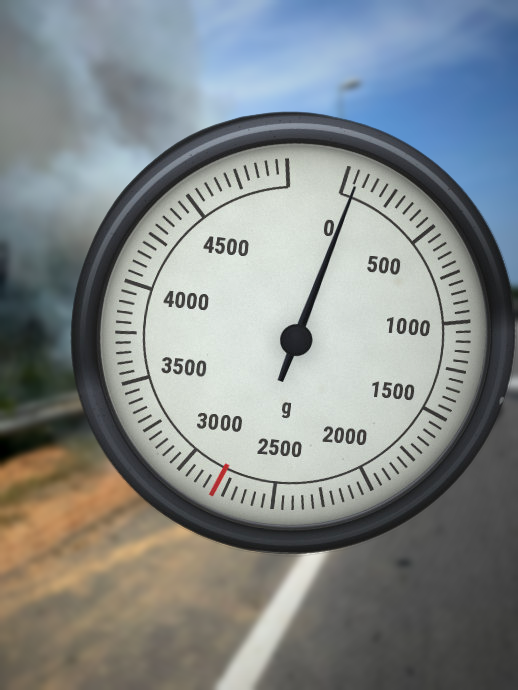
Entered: 50 g
